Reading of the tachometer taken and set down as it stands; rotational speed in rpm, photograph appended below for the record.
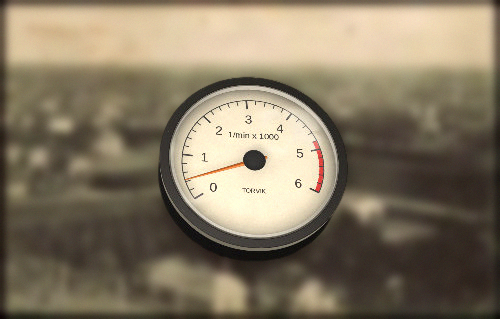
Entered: 400 rpm
